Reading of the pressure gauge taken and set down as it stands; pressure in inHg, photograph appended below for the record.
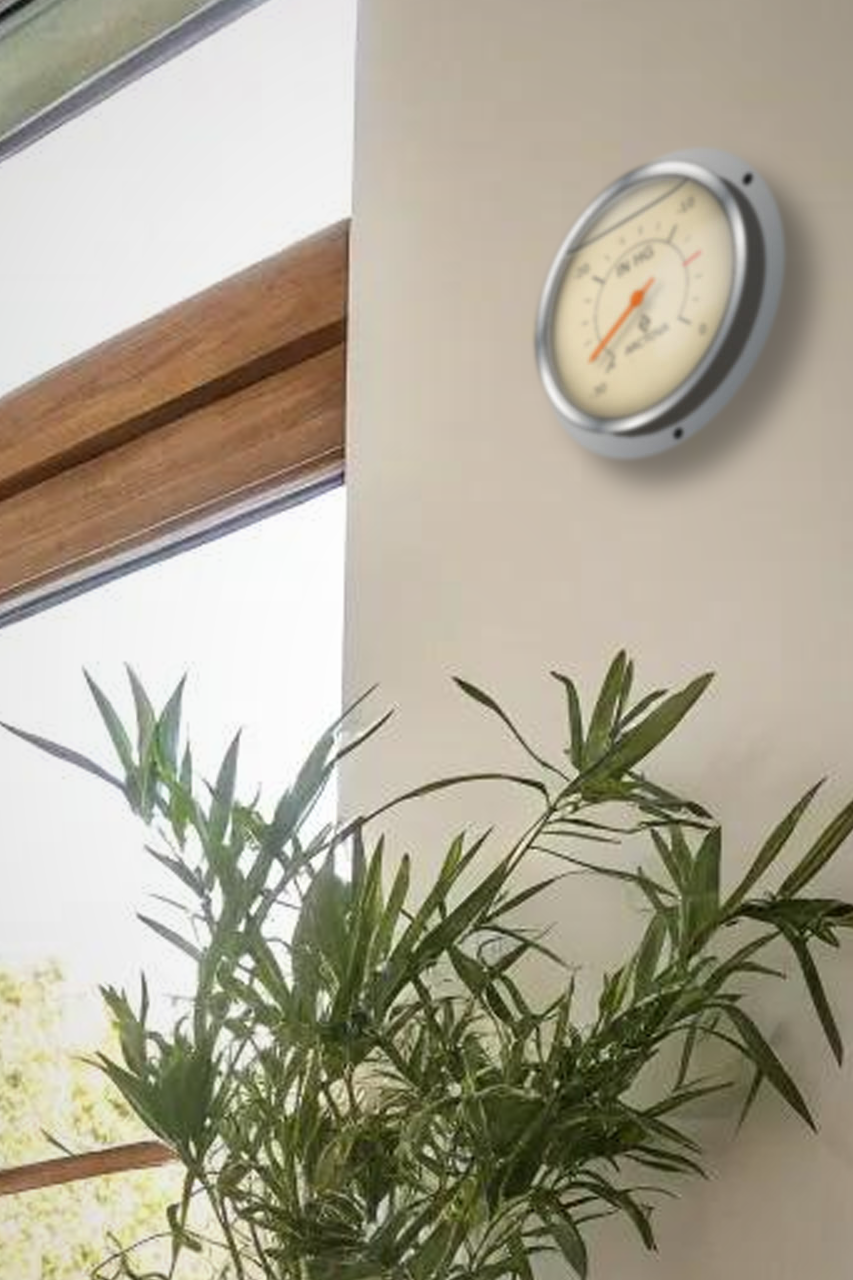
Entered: -28 inHg
